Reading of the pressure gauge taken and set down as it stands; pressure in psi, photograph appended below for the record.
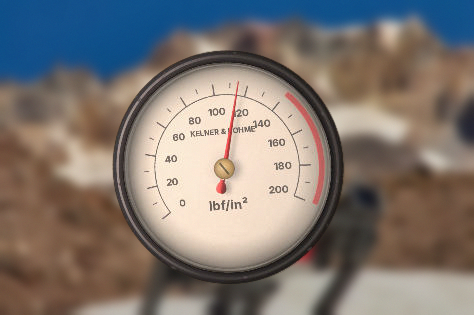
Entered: 115 psi
